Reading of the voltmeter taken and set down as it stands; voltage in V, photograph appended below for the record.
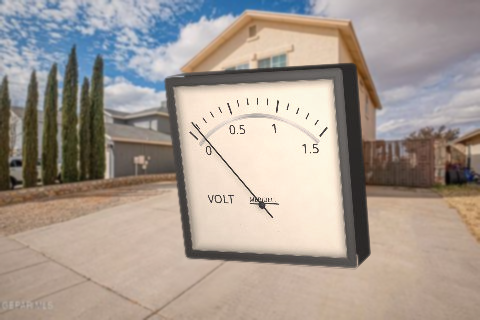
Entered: 0.1 V
